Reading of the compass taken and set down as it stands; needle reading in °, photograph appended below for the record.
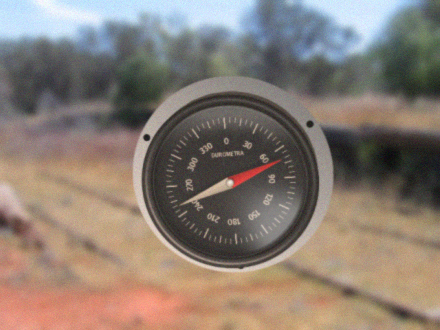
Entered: 70 °
